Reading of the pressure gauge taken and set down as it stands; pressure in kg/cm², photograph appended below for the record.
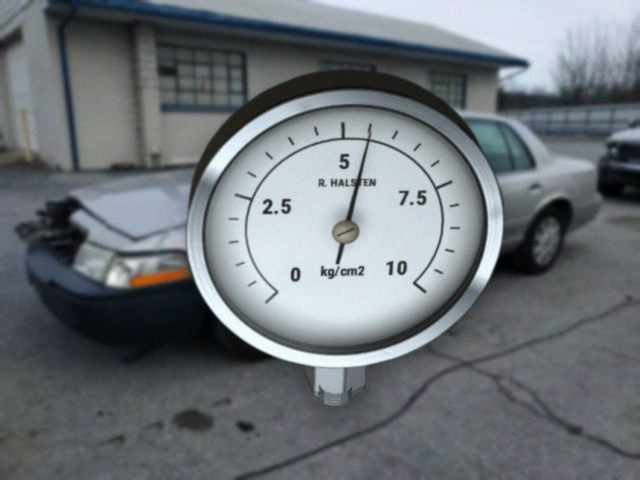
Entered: 5.5 kg/cm²
